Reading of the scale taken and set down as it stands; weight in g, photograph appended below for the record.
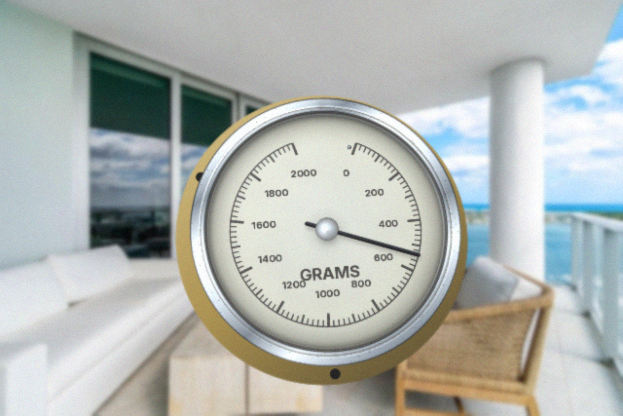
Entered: 540 g
